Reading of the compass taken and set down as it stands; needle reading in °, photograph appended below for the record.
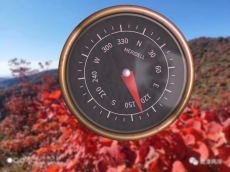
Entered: 135 °
